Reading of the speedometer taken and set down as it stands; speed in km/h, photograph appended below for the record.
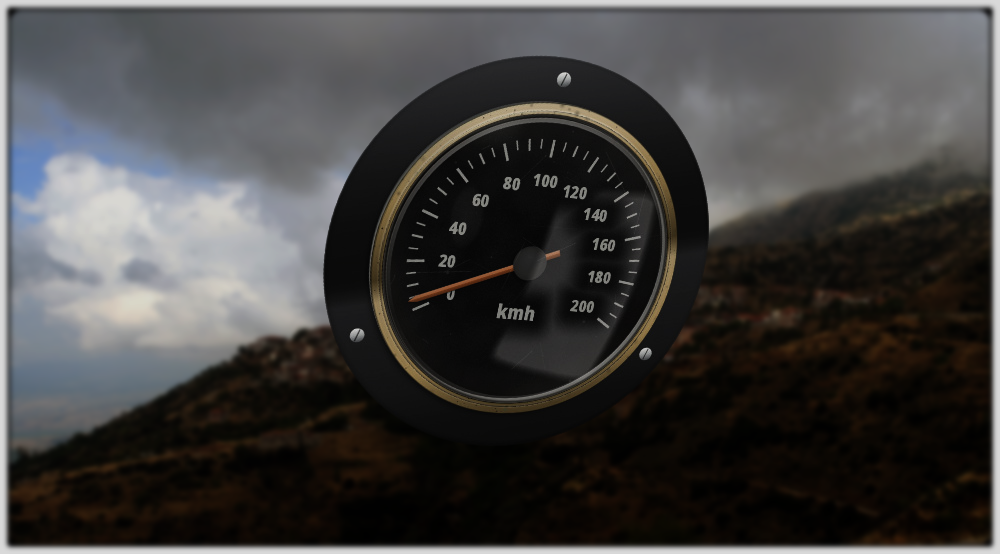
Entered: 5 km/h
